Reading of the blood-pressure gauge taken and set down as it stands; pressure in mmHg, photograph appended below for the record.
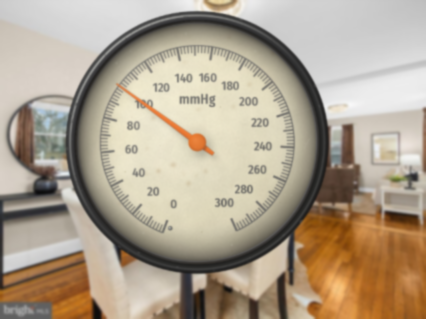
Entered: 100 mmHg
